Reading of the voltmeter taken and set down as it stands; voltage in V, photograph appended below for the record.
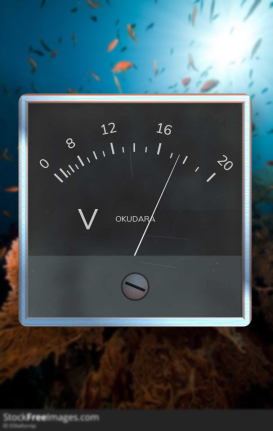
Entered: 17.5 V
